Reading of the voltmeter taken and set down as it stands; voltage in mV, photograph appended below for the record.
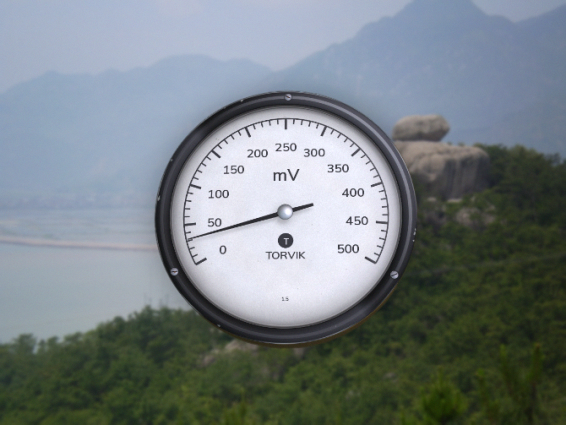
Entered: 30 mV
